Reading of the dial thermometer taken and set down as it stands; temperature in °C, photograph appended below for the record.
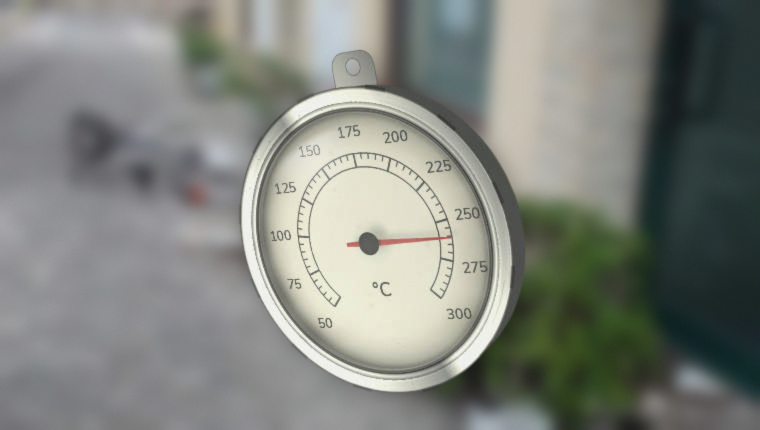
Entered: 260 °C
